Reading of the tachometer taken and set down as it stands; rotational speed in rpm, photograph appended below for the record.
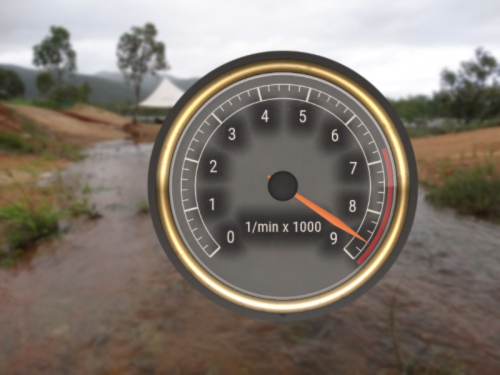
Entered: 8600 rpm
